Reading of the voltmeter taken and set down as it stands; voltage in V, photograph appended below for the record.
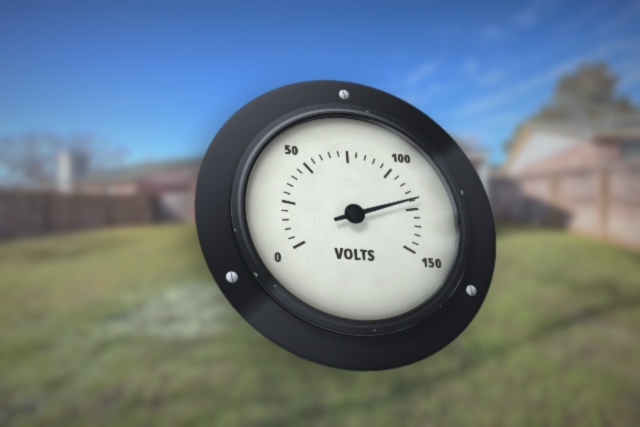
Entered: 120 V
